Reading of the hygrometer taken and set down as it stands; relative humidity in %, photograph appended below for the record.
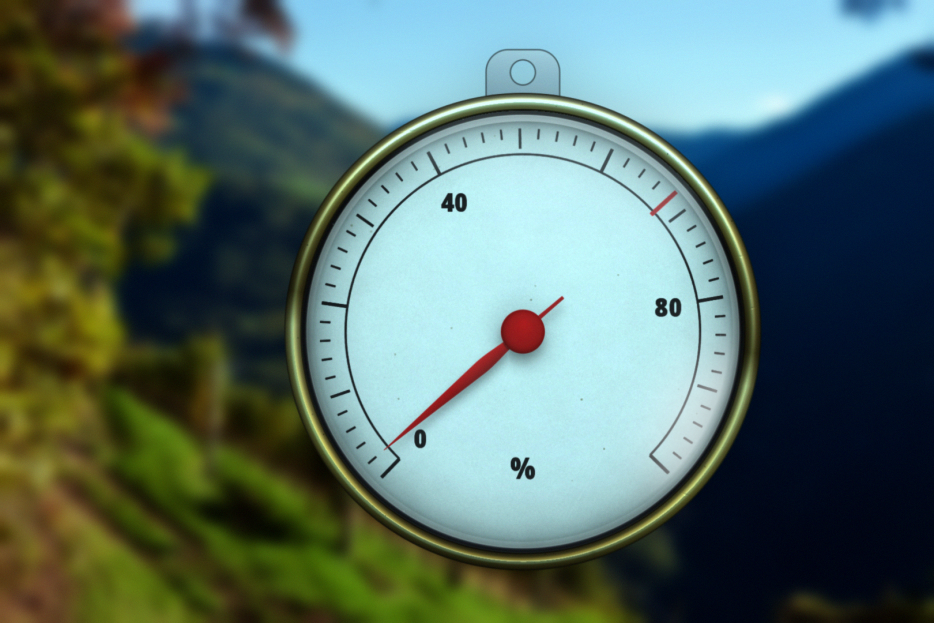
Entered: 2 %
